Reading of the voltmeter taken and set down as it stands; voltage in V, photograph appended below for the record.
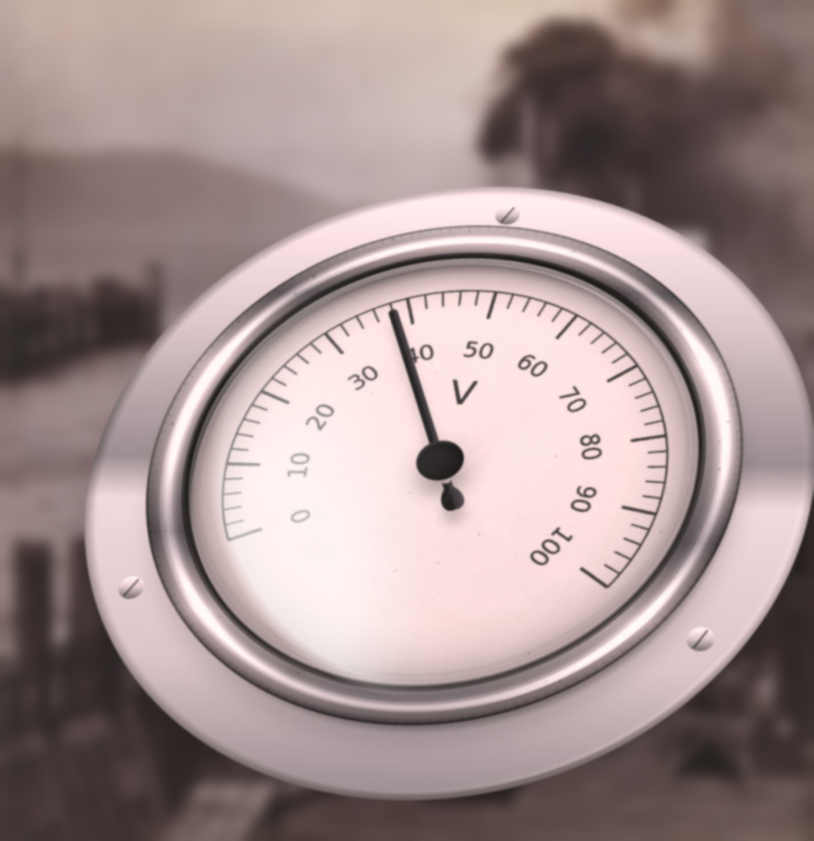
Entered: 38 V
